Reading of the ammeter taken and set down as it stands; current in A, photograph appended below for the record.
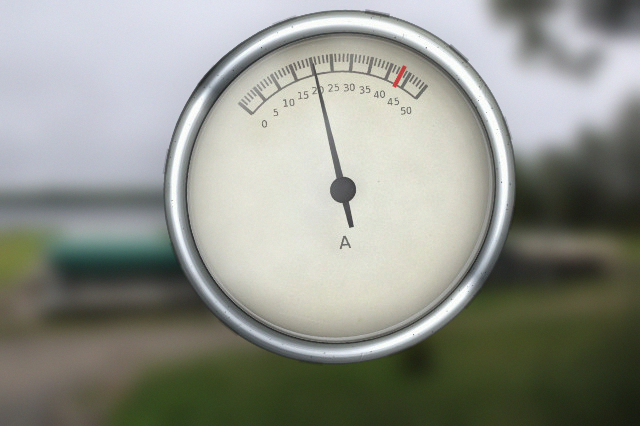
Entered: 20 A
